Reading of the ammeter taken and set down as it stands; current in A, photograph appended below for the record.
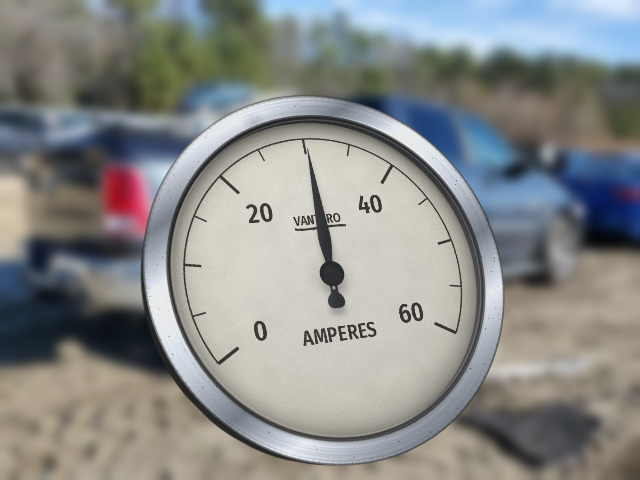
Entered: 30 A
